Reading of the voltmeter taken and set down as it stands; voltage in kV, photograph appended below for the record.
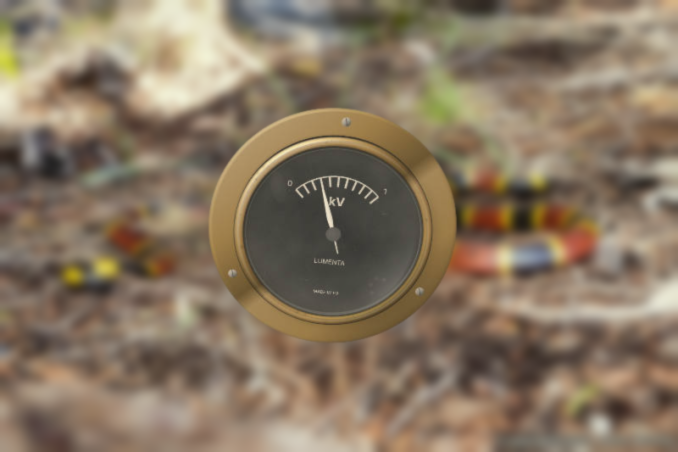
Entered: 0.3 kV
